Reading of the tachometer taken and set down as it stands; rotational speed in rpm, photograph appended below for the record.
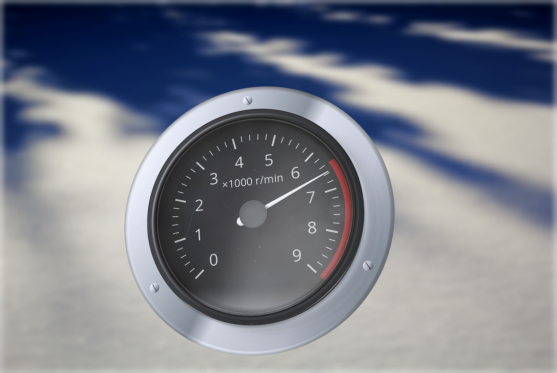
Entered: 6600 rpm
